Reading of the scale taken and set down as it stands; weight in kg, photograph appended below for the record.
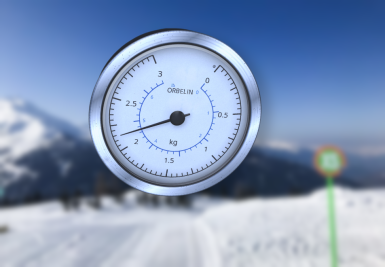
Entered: 2.15 kg
